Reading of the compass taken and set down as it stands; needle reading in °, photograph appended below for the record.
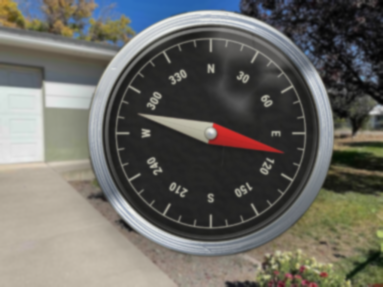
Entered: 105 °
